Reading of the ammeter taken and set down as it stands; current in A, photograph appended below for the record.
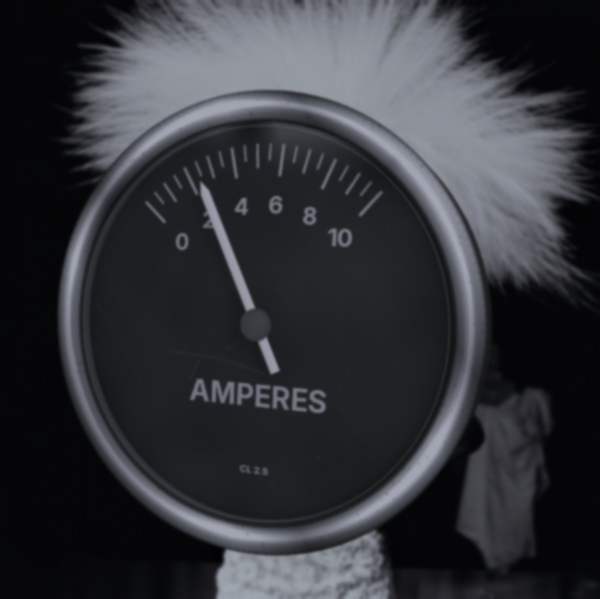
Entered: 2.5 A
